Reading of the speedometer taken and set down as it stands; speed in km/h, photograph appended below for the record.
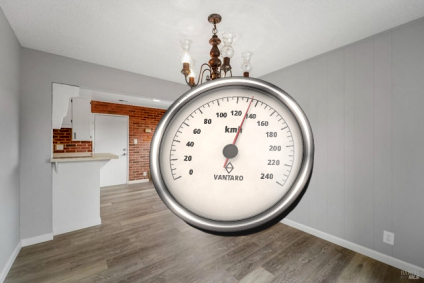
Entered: 135 km/h
